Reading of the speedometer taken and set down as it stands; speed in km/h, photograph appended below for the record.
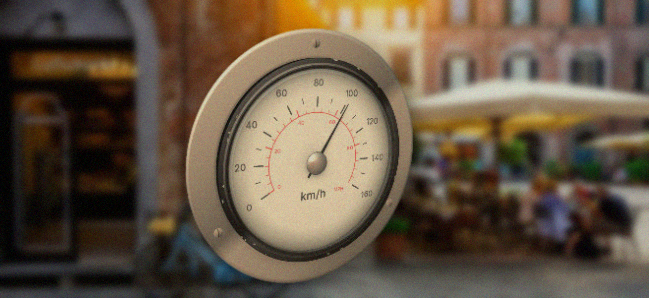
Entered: 100 km/h
